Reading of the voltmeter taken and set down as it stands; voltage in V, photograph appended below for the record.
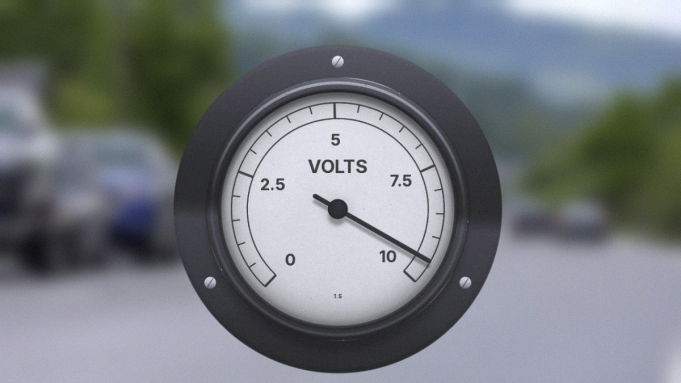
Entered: 9.5 V
